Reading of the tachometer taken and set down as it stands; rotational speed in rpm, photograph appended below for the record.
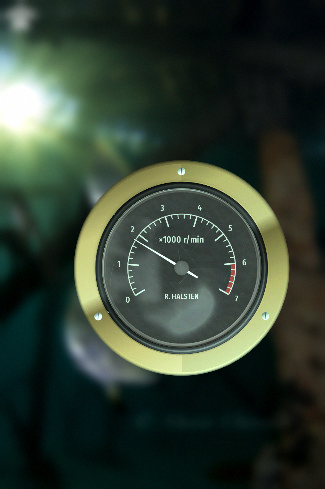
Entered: 1800 rpm
